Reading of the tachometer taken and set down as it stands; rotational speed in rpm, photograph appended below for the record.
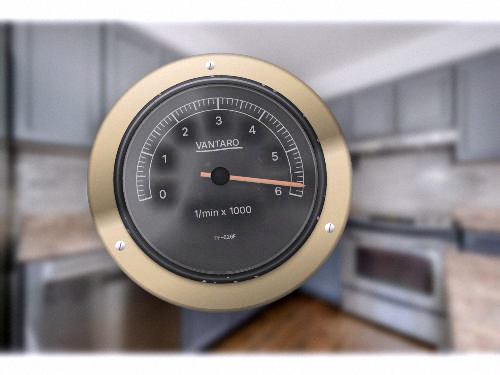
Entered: 5800 rpm
